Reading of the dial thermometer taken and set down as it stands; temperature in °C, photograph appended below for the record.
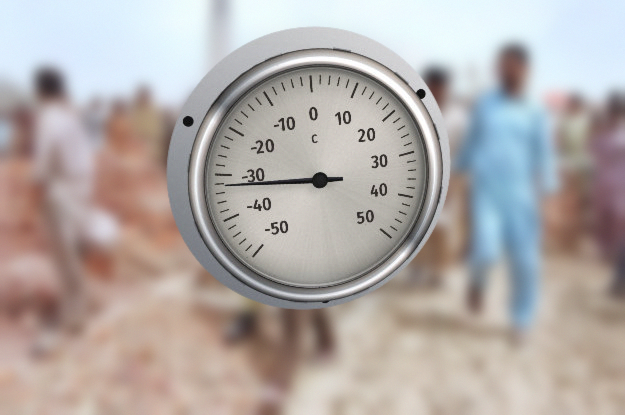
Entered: -32 °C
